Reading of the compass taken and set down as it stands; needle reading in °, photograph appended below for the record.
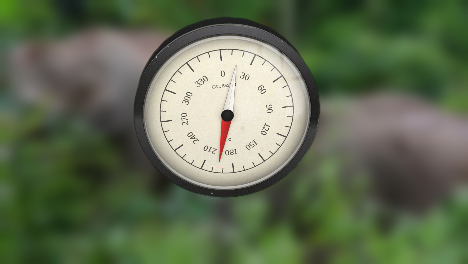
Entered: 195 °
